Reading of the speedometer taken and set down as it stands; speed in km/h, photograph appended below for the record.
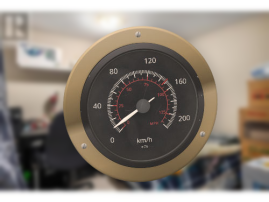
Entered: 10 km/h
